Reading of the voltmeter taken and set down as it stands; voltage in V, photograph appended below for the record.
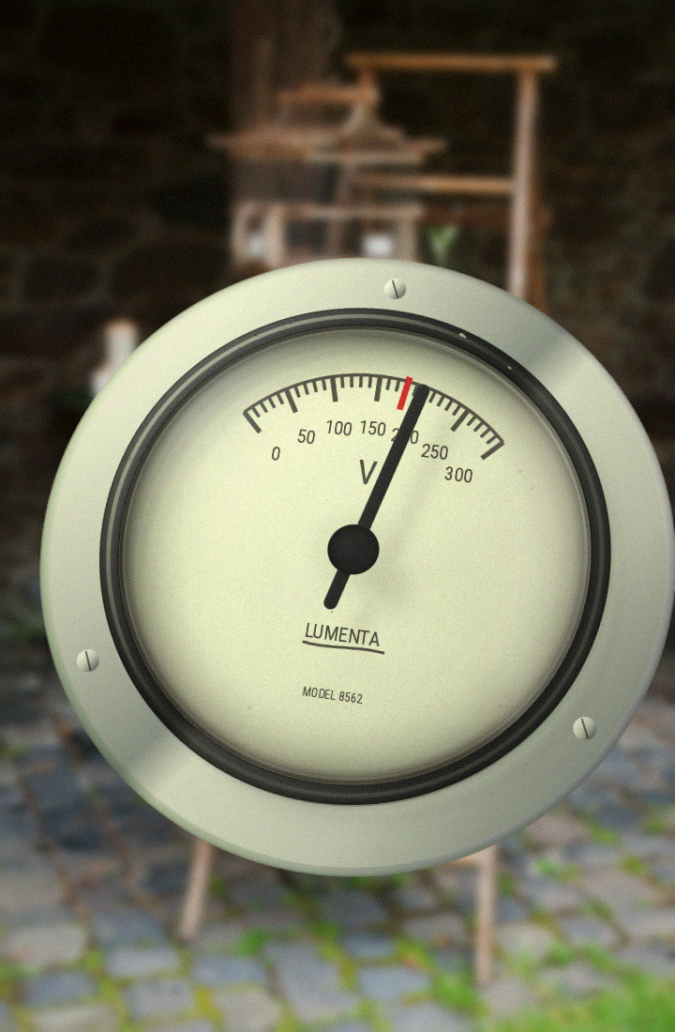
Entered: 200 V
